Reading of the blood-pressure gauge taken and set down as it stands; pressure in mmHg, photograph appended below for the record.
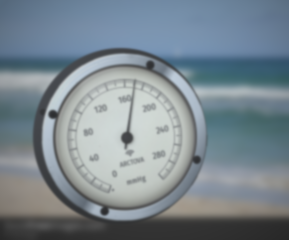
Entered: 170 mmHg
